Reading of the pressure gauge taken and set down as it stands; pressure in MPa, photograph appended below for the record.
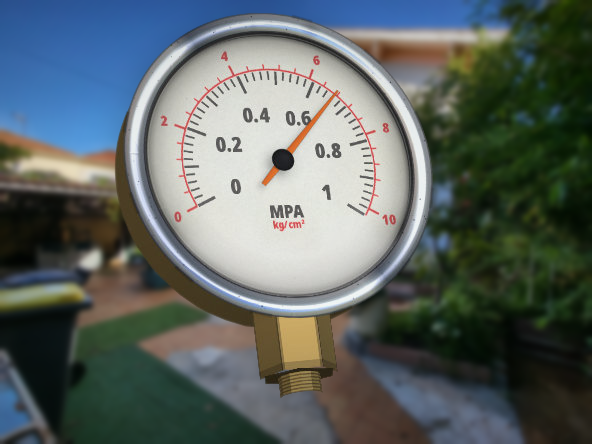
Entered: 0.66 MPa
